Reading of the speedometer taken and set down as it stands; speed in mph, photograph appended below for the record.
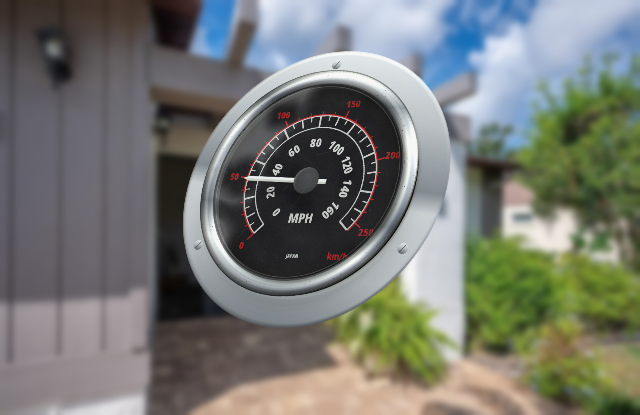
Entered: 30 mph
